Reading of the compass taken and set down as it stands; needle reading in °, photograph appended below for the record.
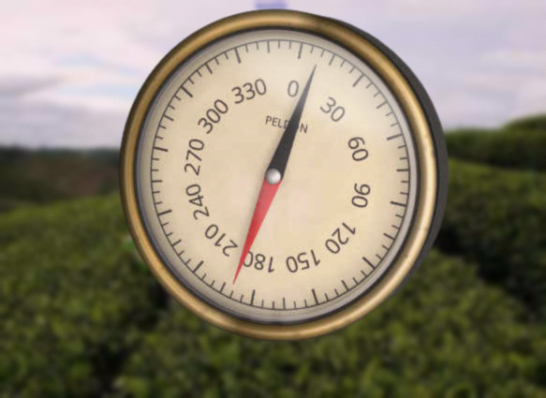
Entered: 190 °
